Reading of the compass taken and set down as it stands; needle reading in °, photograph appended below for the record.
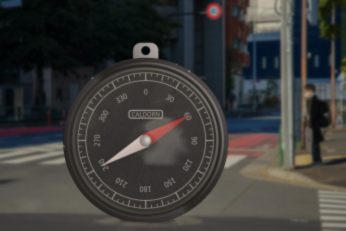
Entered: 60 °
